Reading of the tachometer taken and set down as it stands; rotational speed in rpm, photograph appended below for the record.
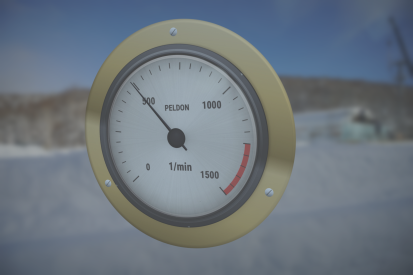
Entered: 500 rpm
